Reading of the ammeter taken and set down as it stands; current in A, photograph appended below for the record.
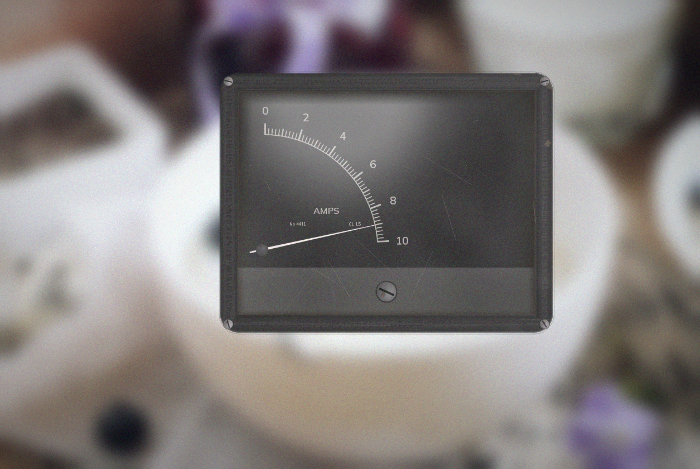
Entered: 9 A
